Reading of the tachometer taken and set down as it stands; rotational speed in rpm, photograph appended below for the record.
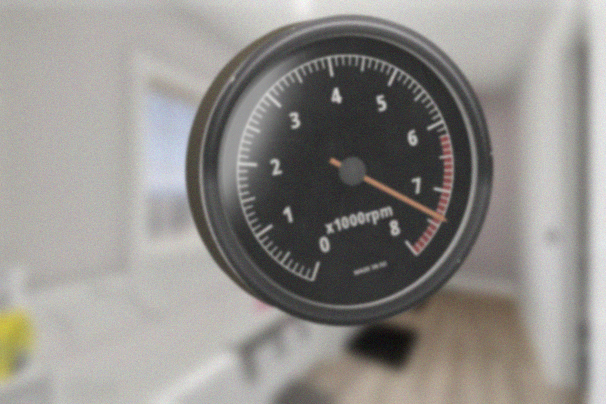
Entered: 7400 rpm
